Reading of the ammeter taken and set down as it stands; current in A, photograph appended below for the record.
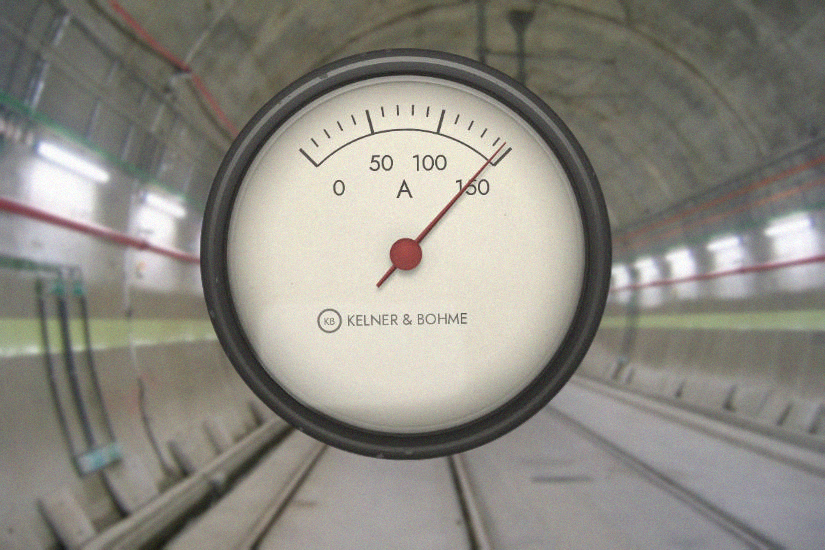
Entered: 145 A
